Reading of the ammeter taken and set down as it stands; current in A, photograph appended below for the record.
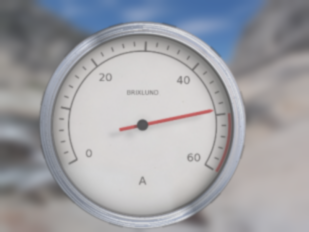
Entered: 49 A
